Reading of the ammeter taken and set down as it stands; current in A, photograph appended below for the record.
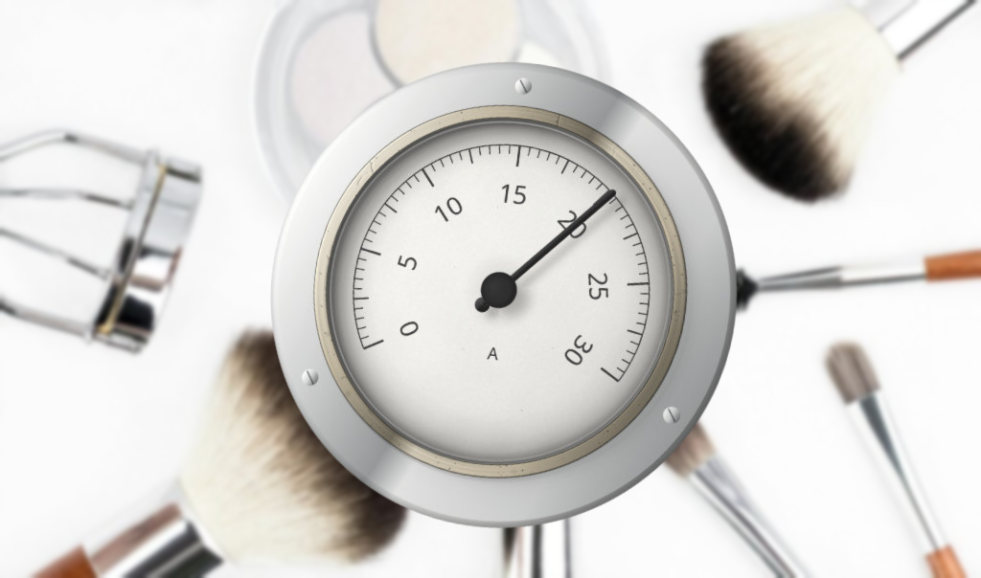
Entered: 20.25 A
